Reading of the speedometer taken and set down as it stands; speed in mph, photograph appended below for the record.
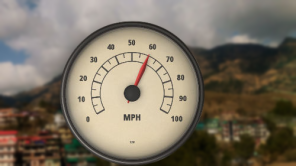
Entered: 60 mph
